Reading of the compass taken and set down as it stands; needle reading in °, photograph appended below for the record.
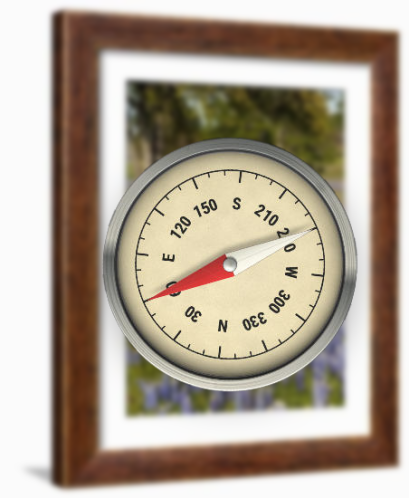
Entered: 60 °
